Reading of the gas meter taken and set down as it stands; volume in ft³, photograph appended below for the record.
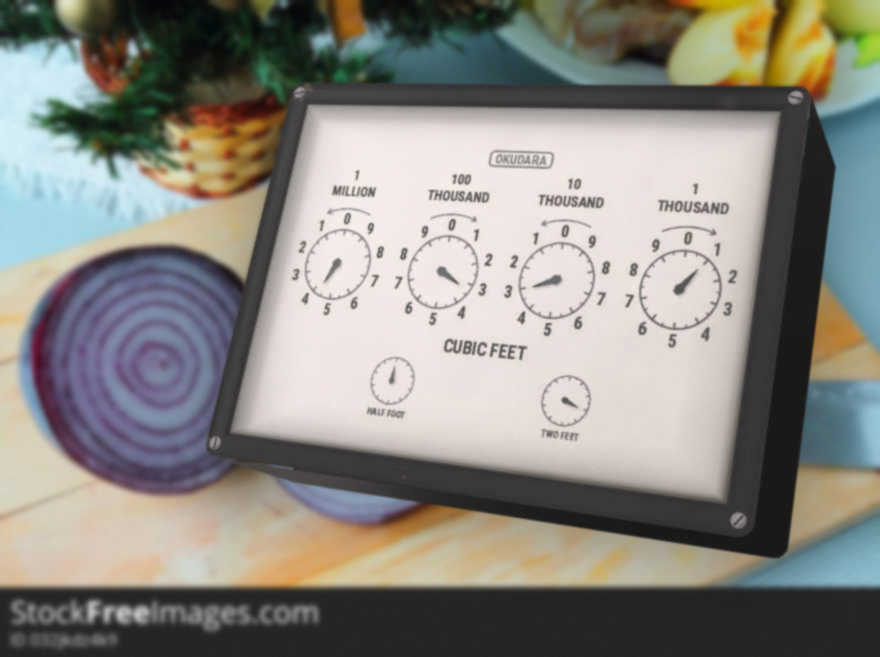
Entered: 433100 ft³
